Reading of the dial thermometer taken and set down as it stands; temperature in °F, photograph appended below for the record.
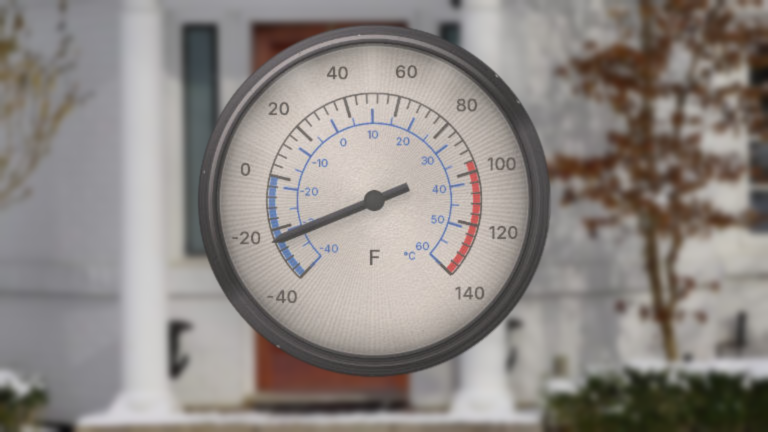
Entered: -24 °F
